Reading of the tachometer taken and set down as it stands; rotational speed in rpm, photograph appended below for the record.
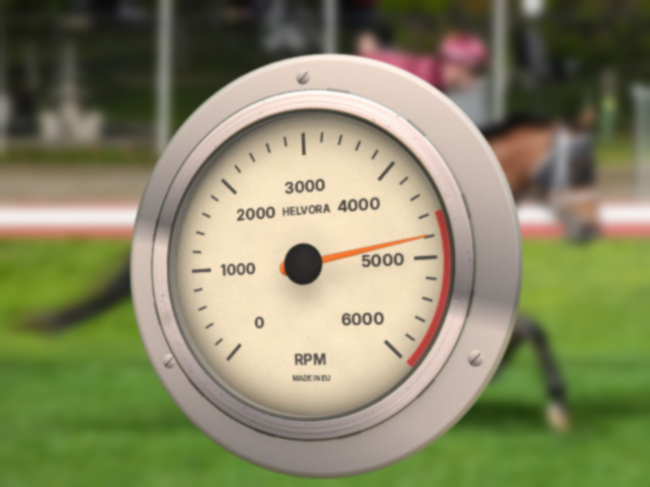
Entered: 4800 rpm
